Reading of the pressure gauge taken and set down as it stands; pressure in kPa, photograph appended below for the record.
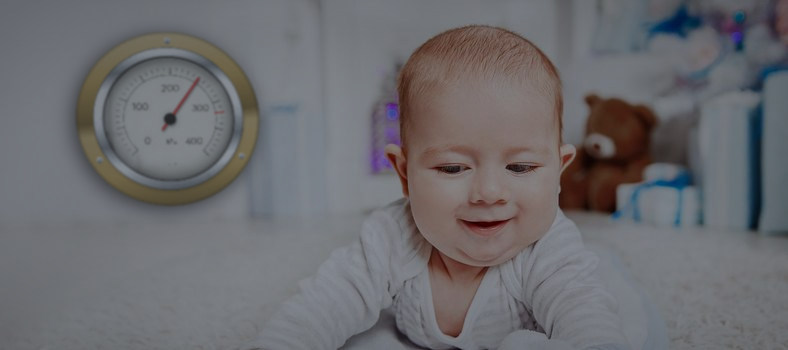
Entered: 250 kPa
